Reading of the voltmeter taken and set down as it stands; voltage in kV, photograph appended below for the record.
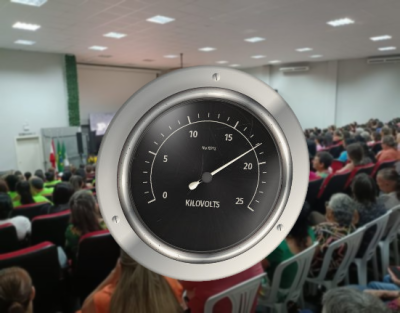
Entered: 18 kV
